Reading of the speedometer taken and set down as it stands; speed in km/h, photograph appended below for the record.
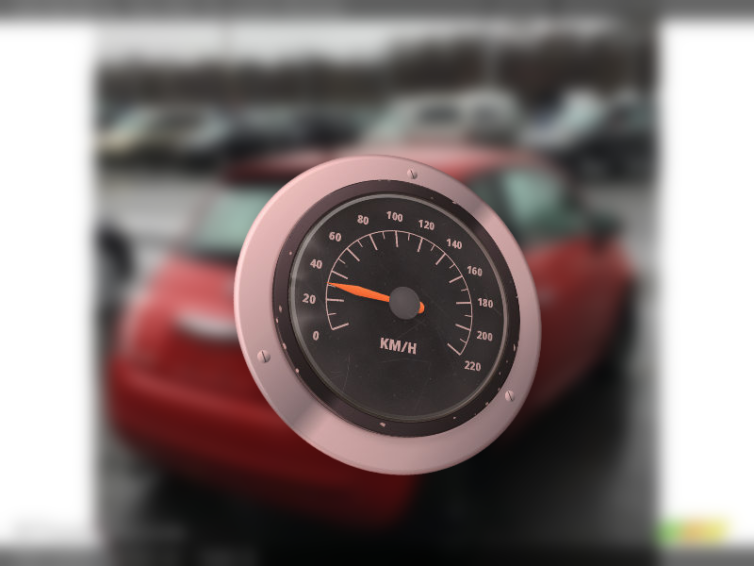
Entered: 30 km/h
